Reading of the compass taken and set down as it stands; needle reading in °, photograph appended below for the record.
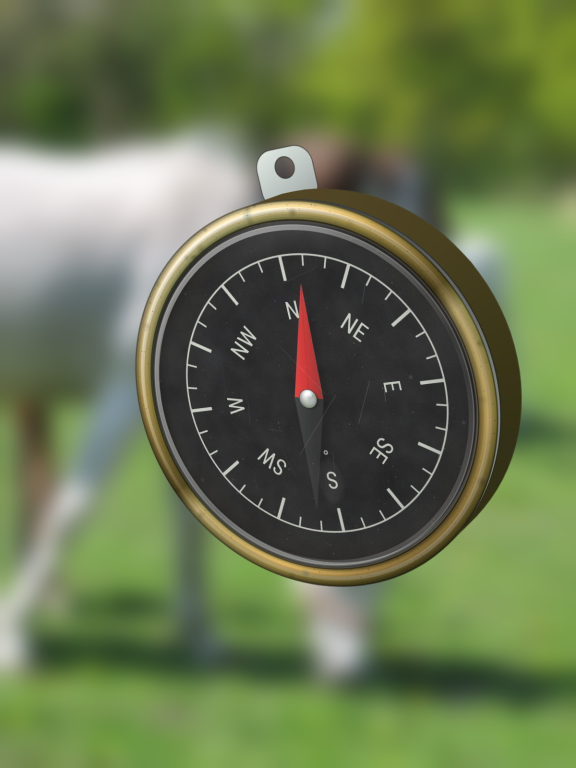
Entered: 10 °
